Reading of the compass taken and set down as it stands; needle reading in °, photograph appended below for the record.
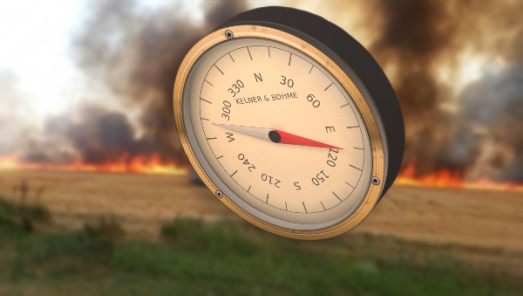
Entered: 105 °
